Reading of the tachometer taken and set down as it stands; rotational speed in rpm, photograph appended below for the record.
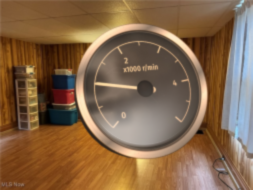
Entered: 1000 rpm
